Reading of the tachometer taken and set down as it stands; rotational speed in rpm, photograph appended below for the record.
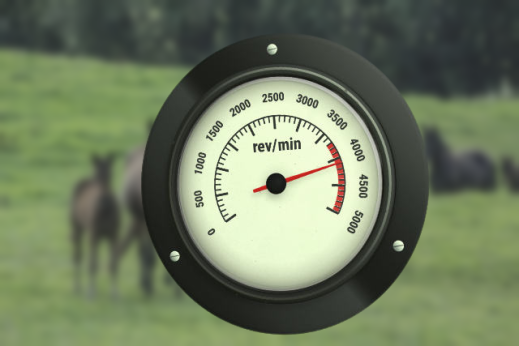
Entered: 4100 rpm
